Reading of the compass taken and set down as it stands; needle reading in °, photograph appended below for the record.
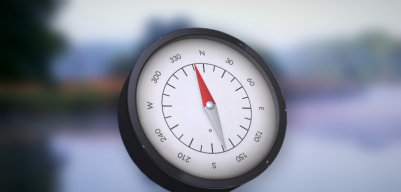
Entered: 345 °
